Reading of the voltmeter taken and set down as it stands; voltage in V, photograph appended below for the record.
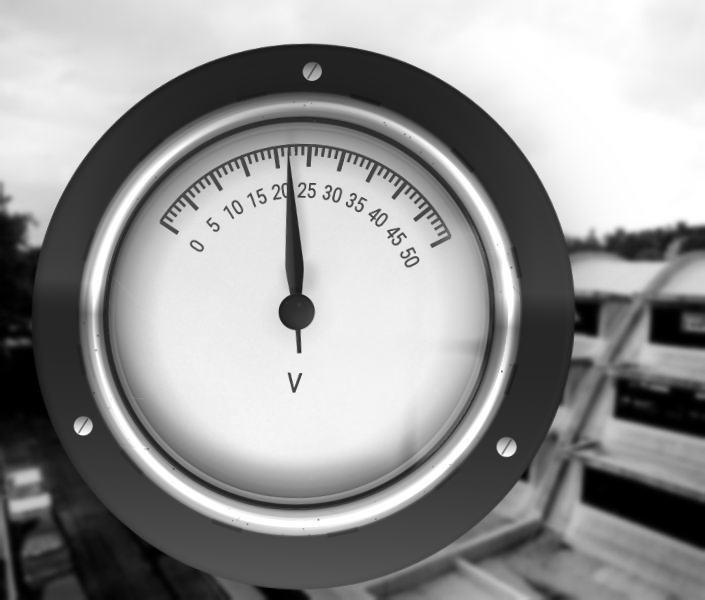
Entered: 22 V
